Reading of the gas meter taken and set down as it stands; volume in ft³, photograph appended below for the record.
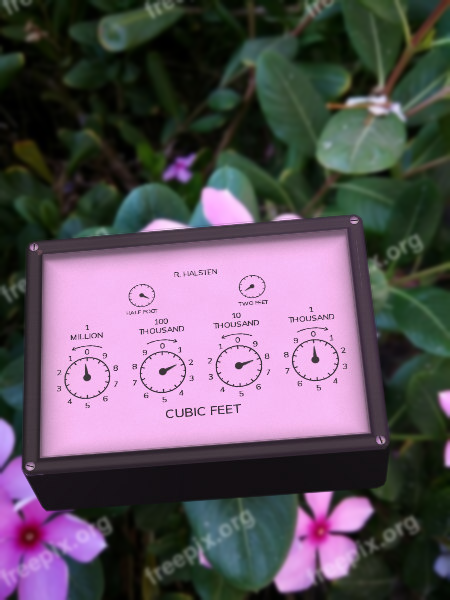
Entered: 18000 ft³
